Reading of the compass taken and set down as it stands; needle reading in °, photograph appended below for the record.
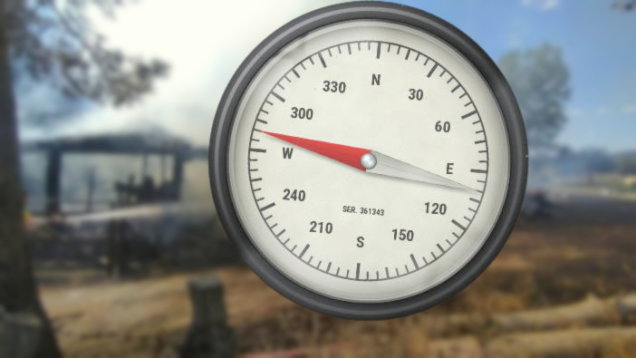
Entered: 280 °
